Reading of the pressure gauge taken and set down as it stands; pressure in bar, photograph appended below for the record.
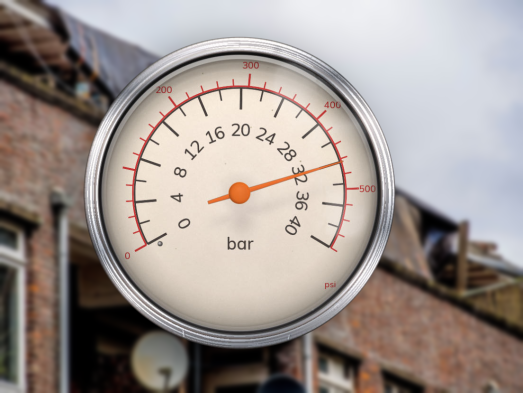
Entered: 32 bar
